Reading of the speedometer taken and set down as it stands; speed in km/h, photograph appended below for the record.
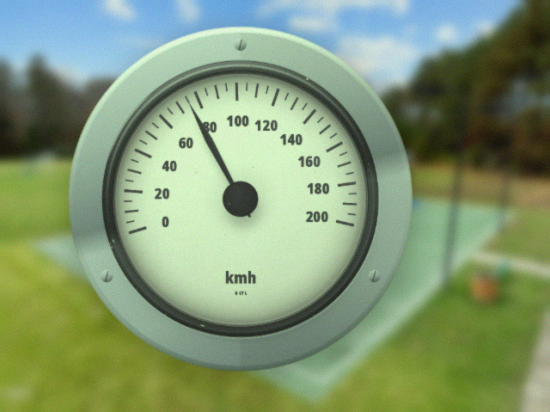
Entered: 75 km/h
